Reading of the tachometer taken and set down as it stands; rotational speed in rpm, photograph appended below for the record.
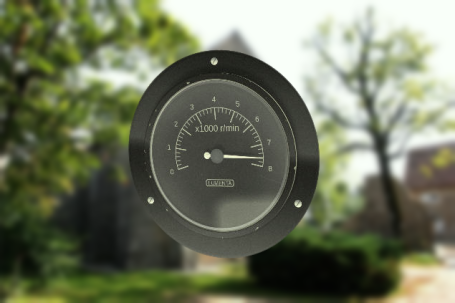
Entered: 7600 rpm
